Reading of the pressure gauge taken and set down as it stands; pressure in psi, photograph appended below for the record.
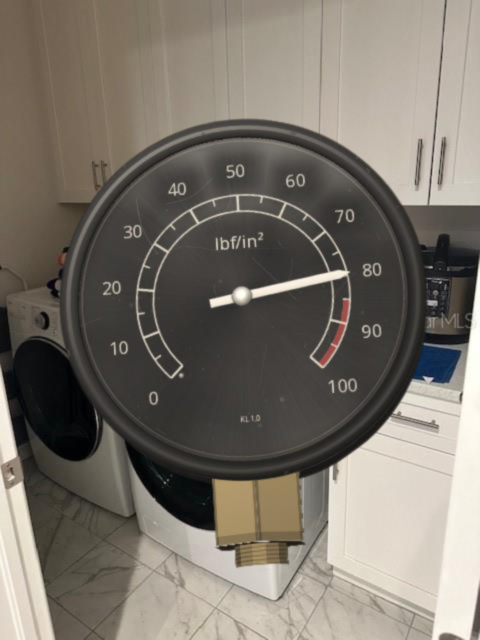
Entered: 80 psi
